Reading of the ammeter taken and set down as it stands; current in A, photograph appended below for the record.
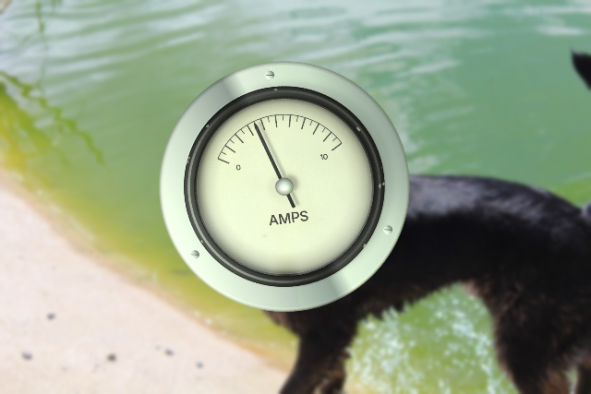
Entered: 3.5 A
